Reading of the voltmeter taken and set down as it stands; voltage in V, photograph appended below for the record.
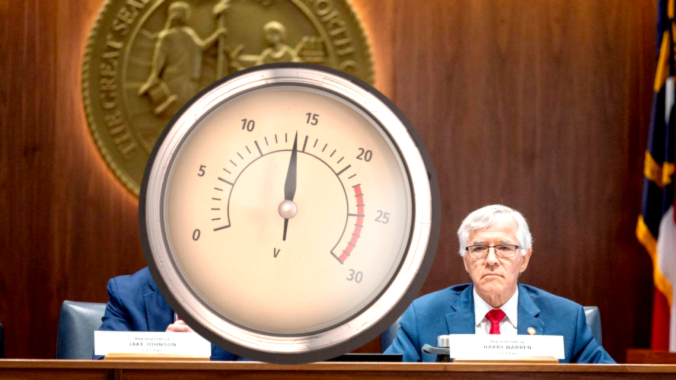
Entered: 14 V
